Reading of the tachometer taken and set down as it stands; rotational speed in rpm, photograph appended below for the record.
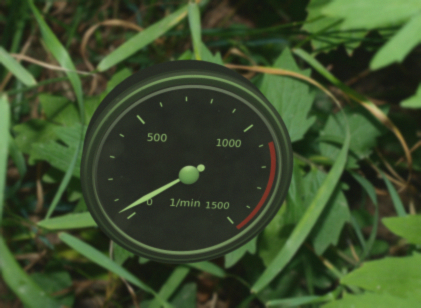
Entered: 50 rpm
